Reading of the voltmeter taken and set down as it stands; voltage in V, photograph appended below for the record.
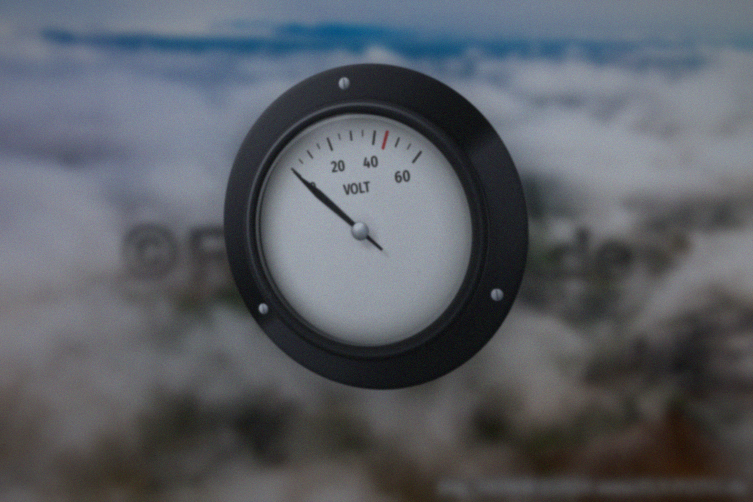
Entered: 0 V
